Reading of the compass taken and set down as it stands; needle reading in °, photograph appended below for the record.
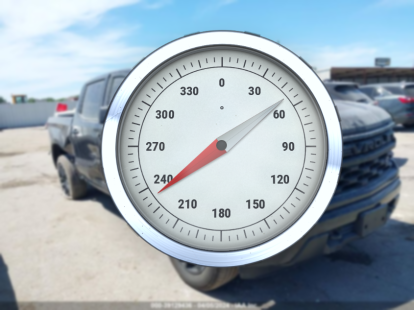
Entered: 232.5 °
